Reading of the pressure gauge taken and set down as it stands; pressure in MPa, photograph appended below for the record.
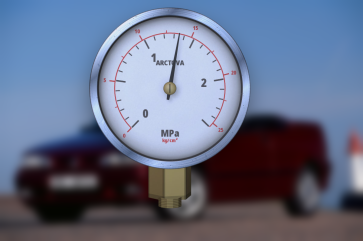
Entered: 1.35 MPa
